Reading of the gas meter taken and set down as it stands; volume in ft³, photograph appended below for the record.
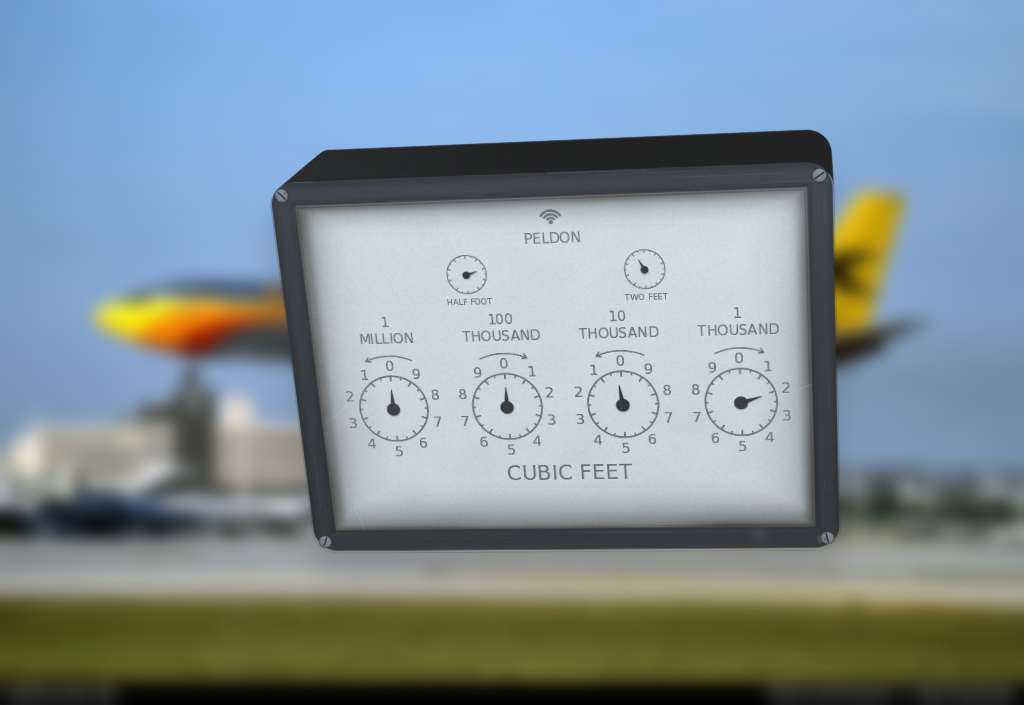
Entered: 200 ft³
